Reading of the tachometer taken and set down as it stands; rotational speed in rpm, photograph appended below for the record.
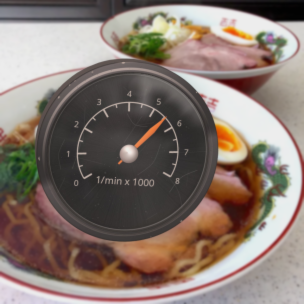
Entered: 5500 rpm
